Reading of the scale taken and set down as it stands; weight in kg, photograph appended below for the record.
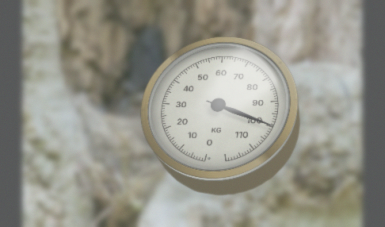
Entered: 100 kg
